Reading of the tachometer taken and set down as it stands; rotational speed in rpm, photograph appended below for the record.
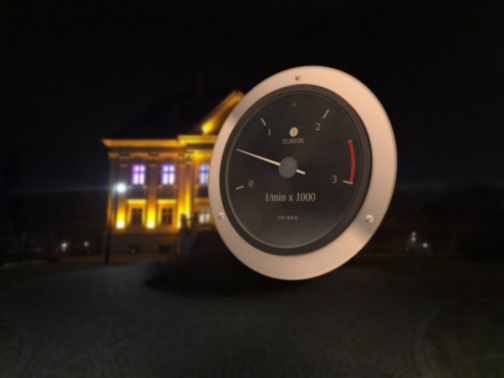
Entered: 500 rpm
